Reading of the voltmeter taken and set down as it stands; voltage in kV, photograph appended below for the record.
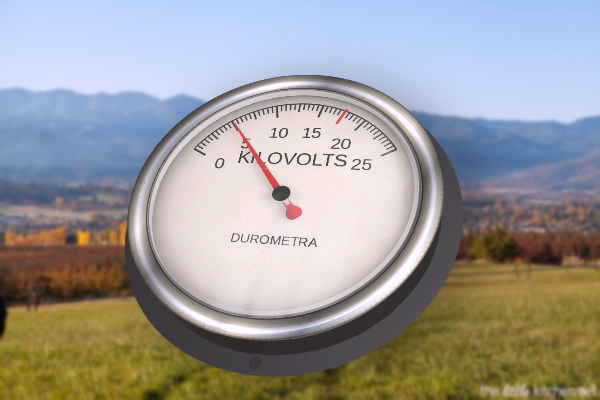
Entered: 5 kV
